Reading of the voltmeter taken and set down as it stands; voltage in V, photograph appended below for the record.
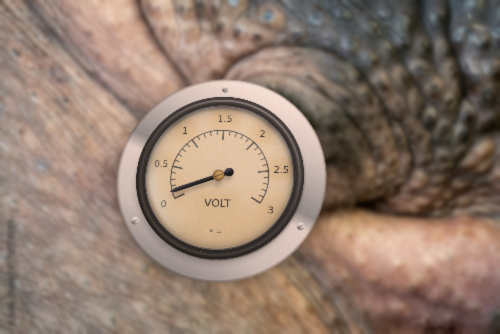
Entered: 0.1 V
